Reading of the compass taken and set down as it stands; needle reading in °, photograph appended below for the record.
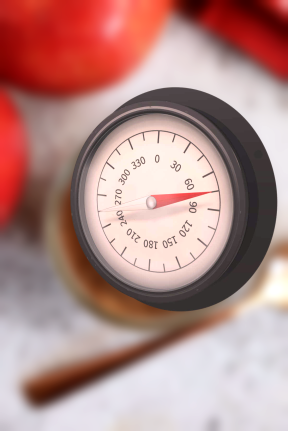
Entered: 75 °
